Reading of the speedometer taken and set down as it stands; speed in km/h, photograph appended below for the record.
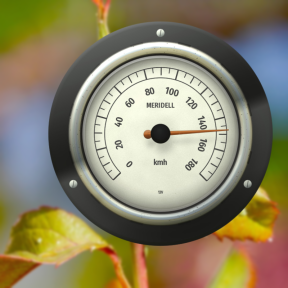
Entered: 147.5 km/h
